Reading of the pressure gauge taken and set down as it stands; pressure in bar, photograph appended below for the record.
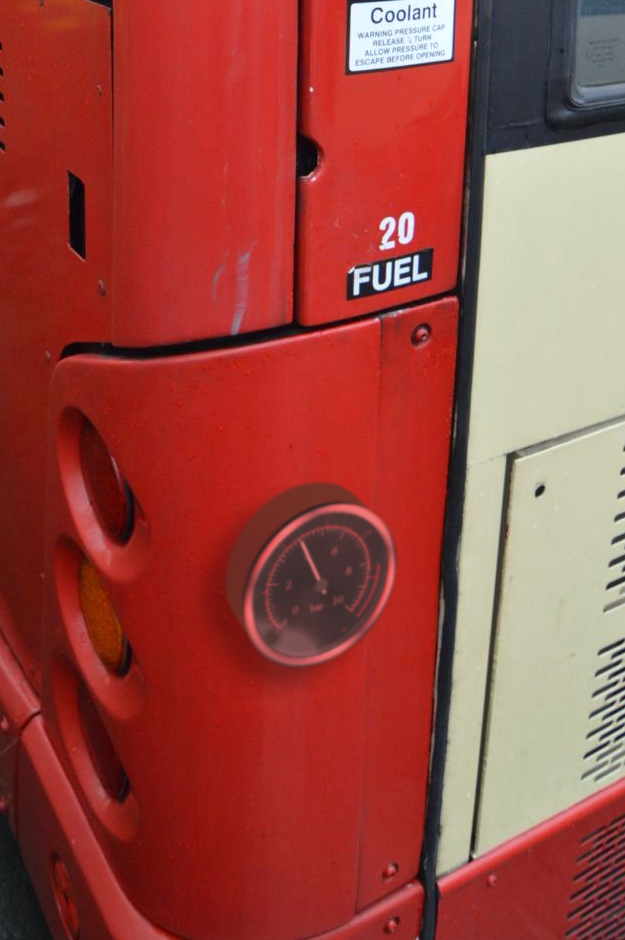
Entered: 4 bar
